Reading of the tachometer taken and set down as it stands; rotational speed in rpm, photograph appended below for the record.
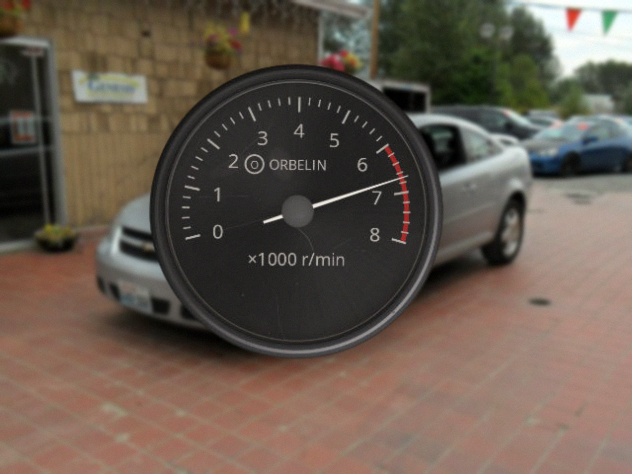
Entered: 6700 rpm
